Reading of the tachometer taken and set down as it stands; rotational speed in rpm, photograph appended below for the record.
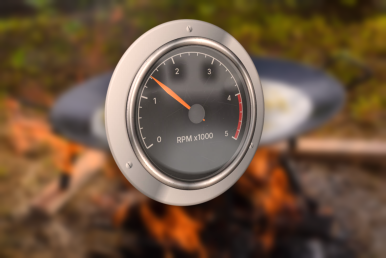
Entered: 1400 rpm
